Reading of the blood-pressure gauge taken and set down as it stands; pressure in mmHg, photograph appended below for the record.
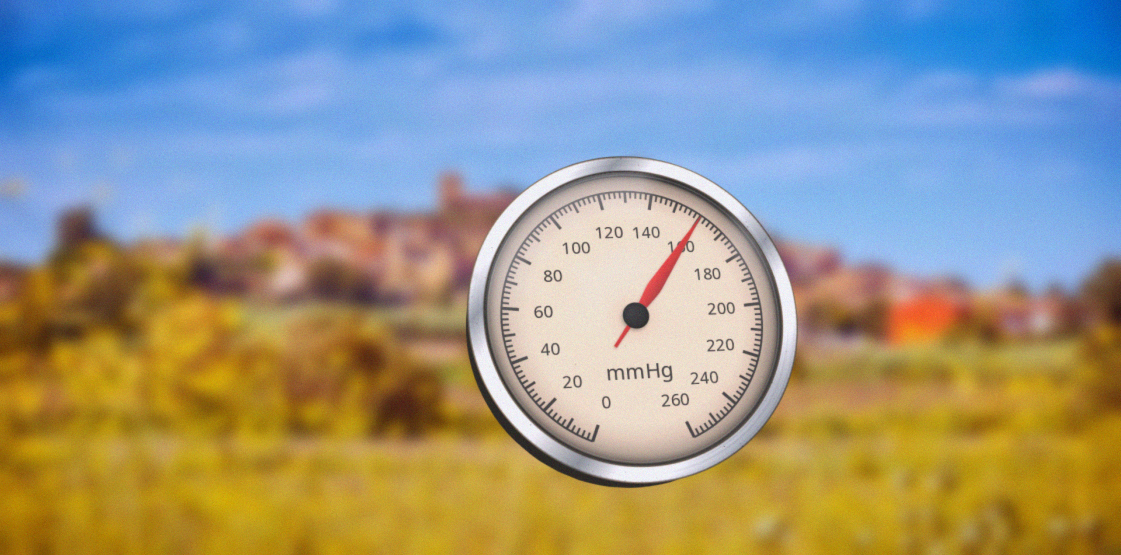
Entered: 160 mmHg
